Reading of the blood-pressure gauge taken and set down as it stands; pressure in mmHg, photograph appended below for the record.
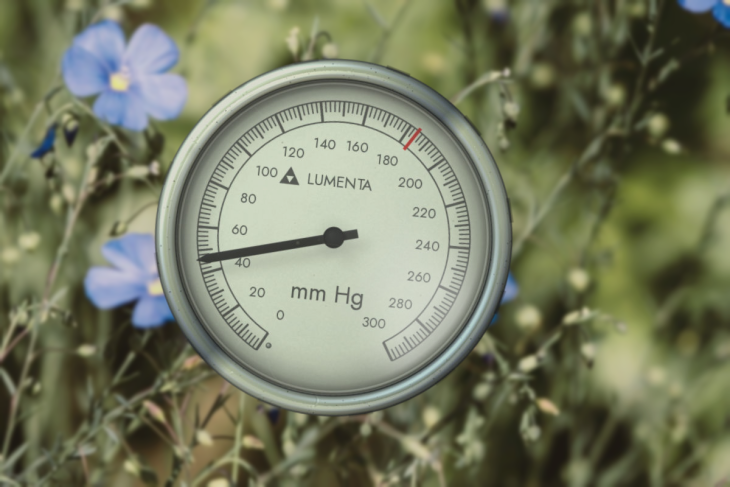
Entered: 46 mmHg
